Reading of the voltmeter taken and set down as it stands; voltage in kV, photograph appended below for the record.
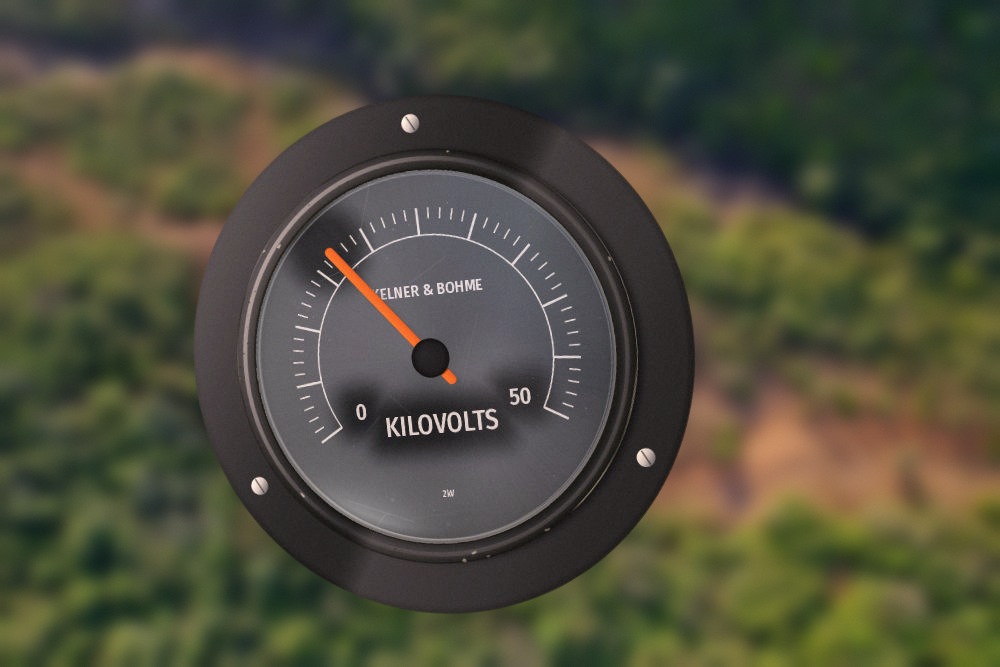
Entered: 17 kV
